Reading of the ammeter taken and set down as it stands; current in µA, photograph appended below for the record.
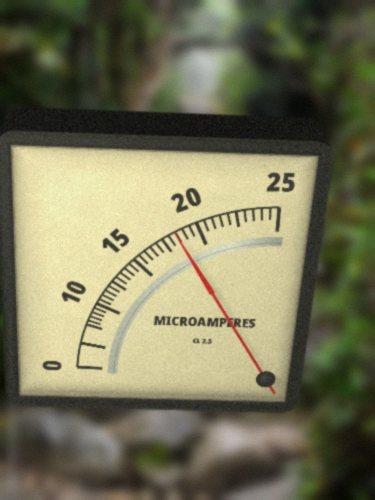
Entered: 18.5 µA
